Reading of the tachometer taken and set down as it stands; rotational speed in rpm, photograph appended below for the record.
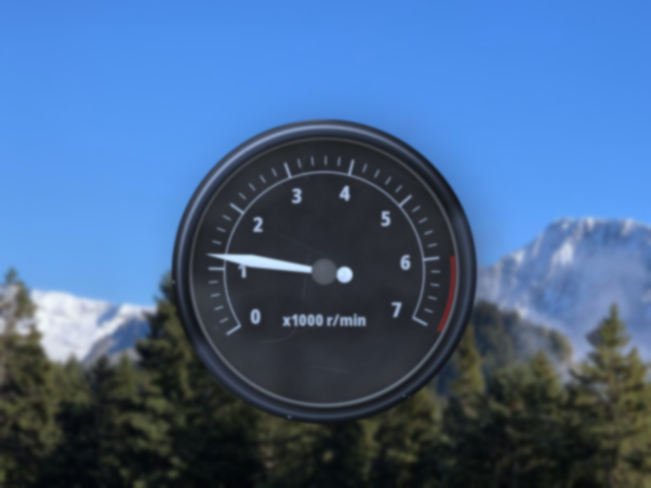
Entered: 1200 rpm
